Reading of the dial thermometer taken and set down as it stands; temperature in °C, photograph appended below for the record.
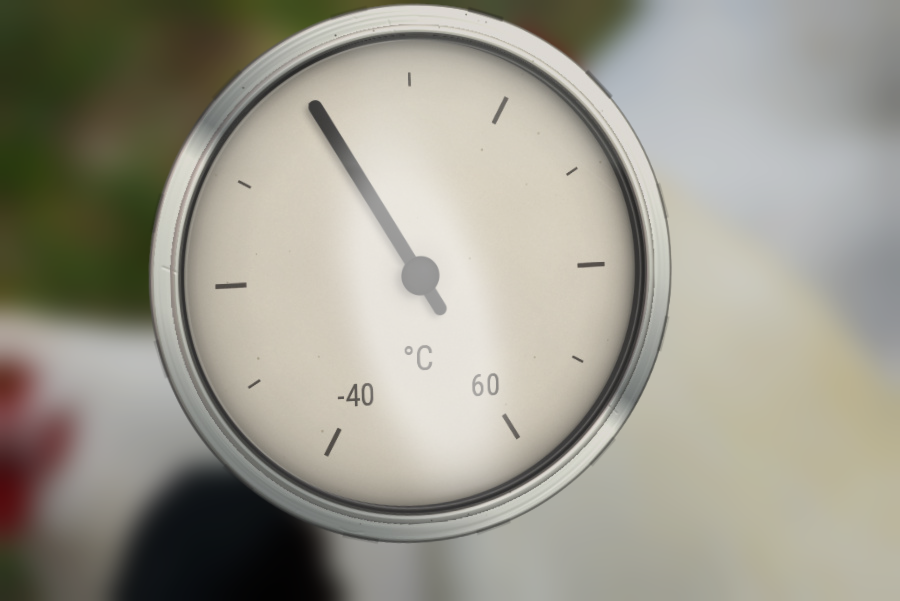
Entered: 0 °C
